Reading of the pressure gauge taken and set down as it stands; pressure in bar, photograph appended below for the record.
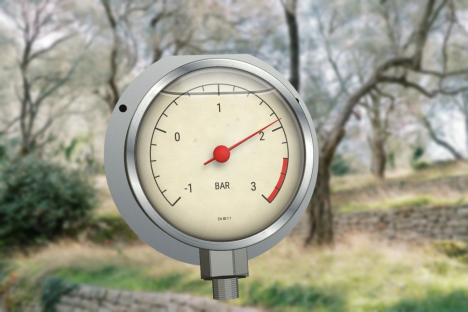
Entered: 1.9 bar
